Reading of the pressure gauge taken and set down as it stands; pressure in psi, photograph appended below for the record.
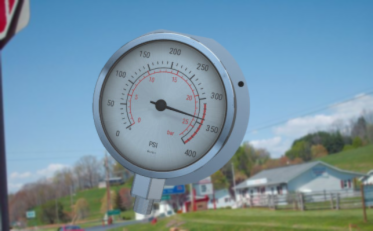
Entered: 340 psi
